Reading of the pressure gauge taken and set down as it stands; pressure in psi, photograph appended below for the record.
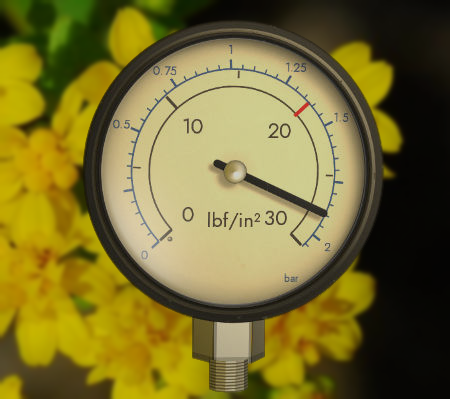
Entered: 27.5 psi
